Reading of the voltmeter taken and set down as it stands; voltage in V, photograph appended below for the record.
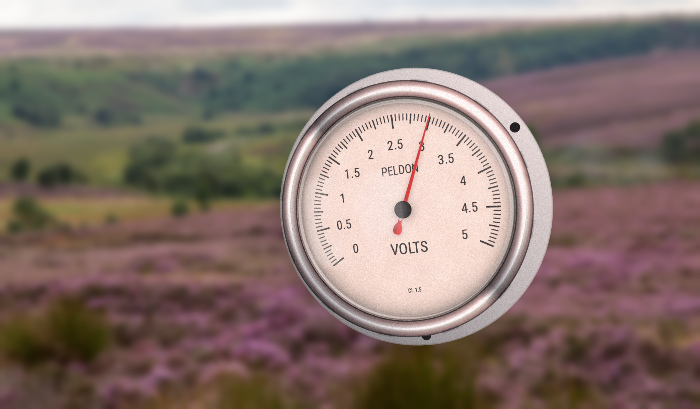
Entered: 3 V
